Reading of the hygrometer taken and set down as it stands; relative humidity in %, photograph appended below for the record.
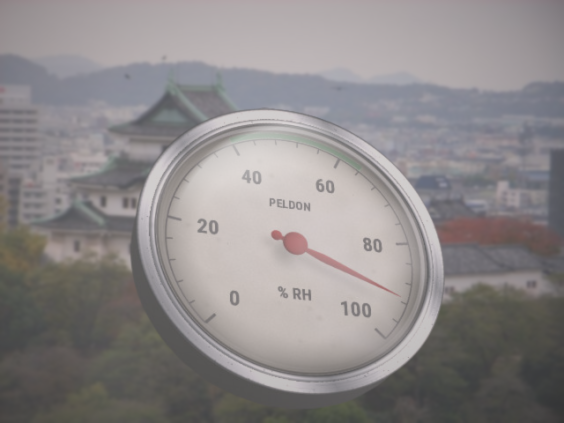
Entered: 92 %
